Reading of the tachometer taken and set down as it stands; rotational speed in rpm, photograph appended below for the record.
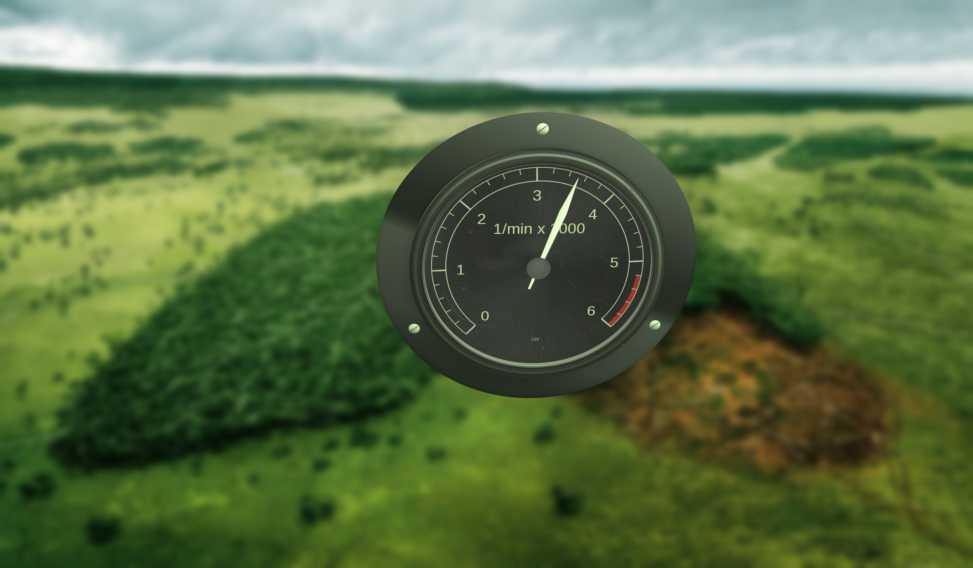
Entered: 3500 rpm
